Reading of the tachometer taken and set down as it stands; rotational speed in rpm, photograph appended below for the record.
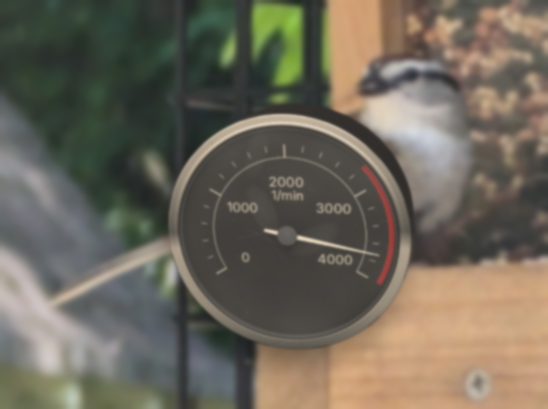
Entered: 3700 rpm
